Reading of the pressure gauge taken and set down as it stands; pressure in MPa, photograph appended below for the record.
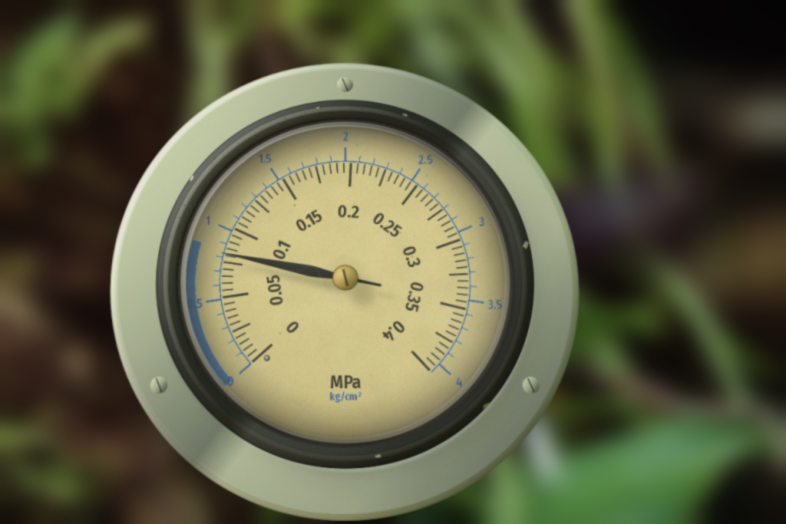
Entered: 0.08 MPa
